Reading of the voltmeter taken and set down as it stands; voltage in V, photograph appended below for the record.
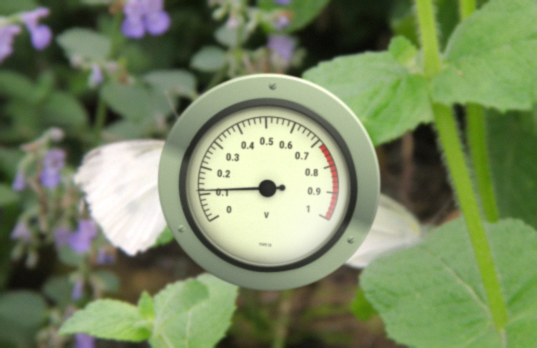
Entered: 0.12 V
